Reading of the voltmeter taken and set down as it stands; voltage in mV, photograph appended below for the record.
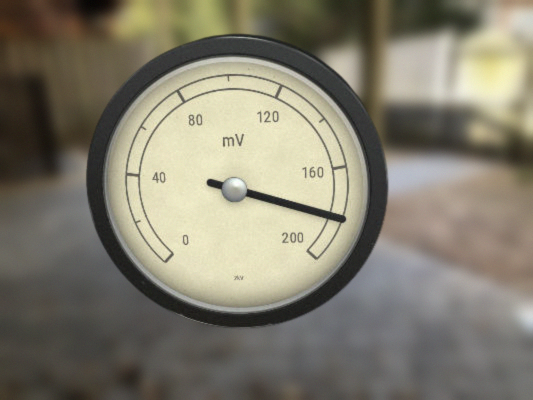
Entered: 180 mV
